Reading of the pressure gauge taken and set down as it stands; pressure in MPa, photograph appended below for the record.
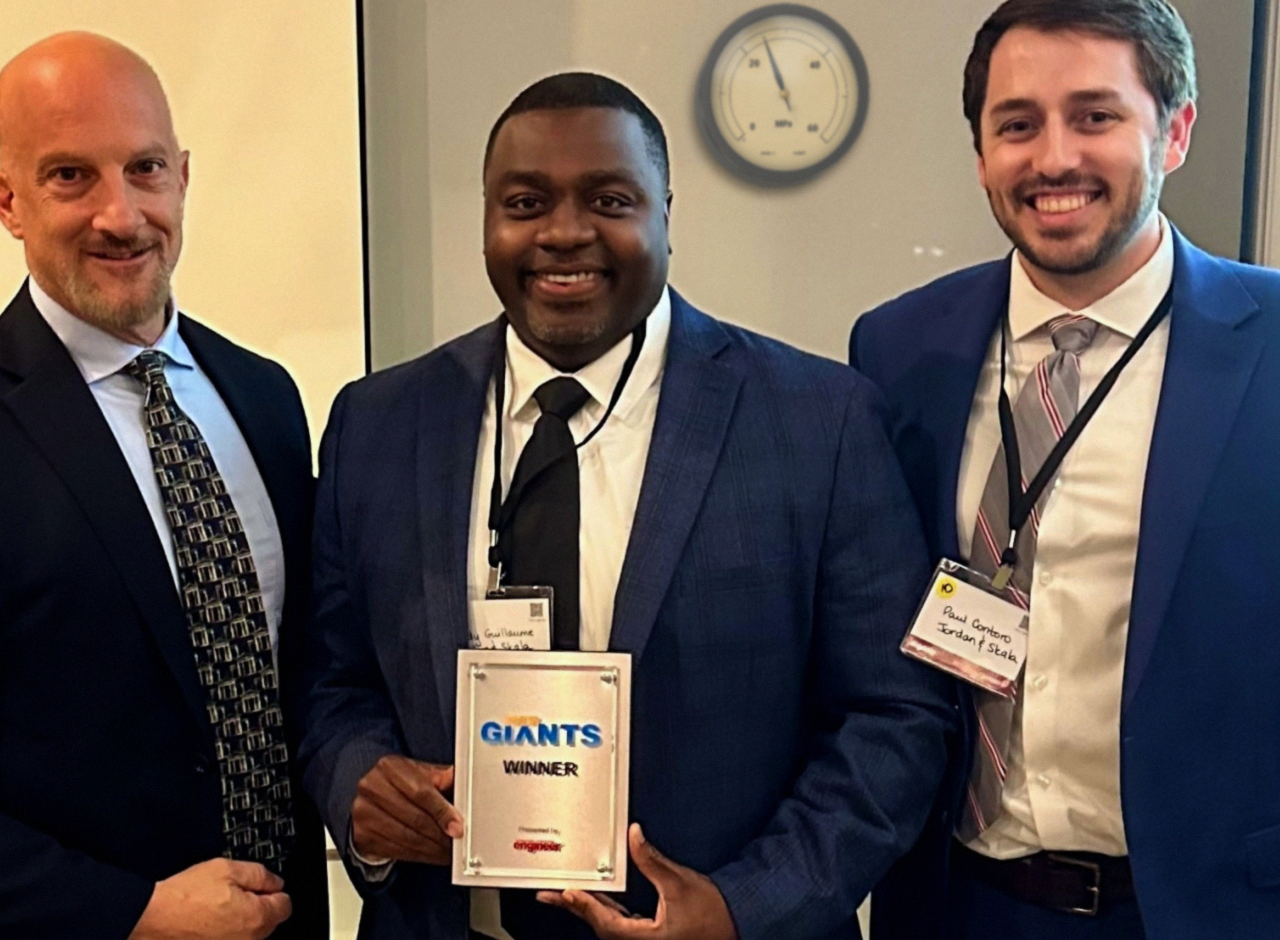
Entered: 25 MPa
